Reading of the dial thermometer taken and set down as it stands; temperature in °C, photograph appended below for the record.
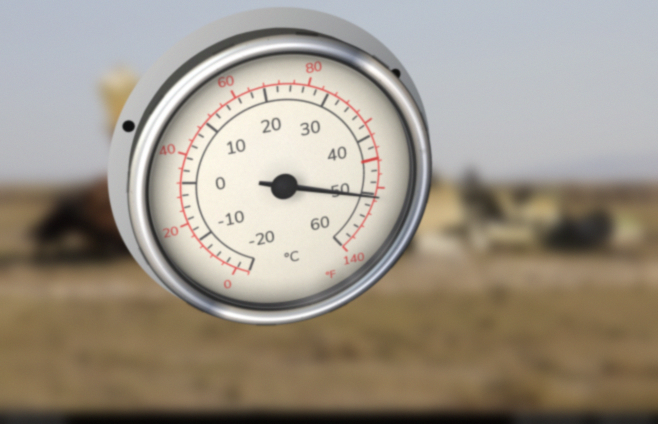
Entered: 50 °C
